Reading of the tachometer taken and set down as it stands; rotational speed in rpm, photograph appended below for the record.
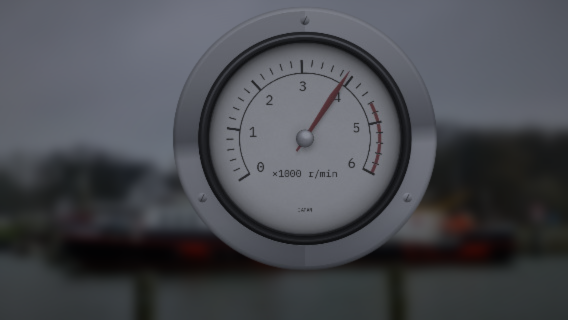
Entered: 3900 rpm
